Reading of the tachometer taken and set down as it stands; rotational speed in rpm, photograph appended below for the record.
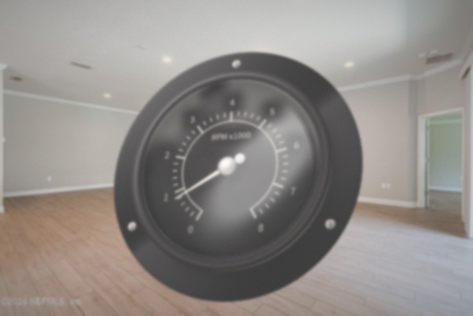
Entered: 800 rpm
